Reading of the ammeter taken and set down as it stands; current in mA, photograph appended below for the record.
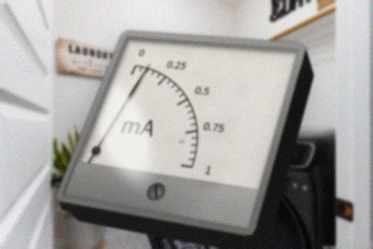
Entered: 0.1 mA
